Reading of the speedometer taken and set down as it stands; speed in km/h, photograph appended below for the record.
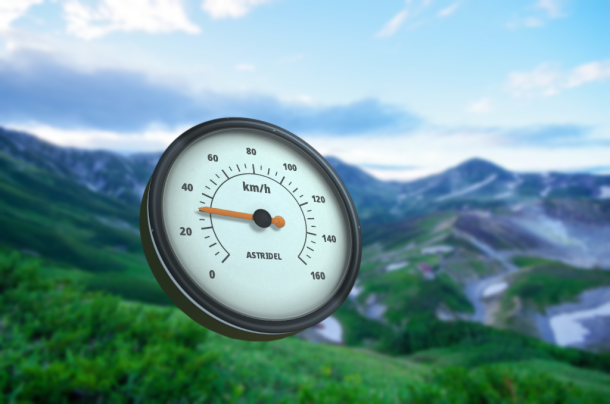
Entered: 30 km/h
